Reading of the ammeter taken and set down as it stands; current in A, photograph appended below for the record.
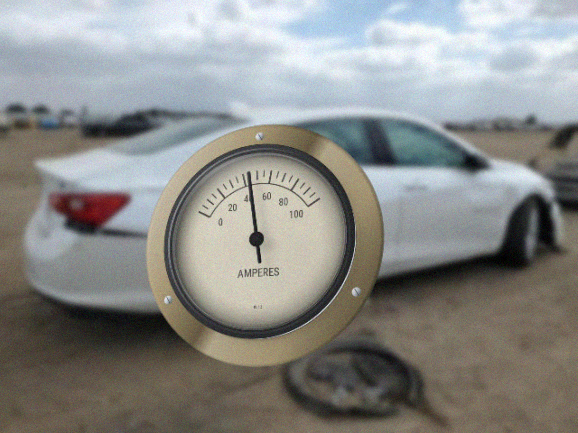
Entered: 45 A
